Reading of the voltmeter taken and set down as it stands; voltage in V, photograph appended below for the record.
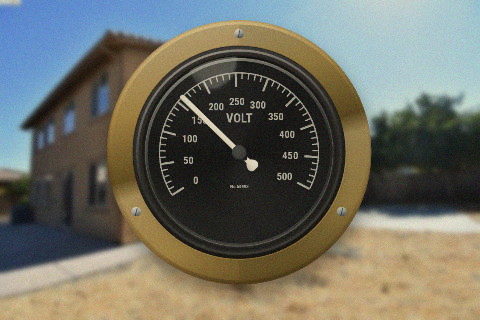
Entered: 160 V
